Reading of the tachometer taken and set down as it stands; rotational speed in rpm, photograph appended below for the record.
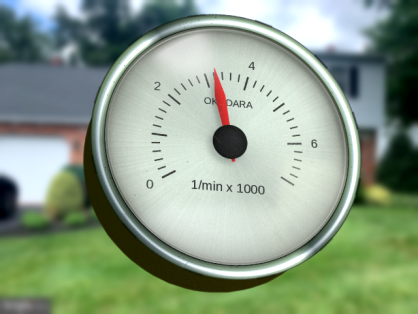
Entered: 3200 rpm
